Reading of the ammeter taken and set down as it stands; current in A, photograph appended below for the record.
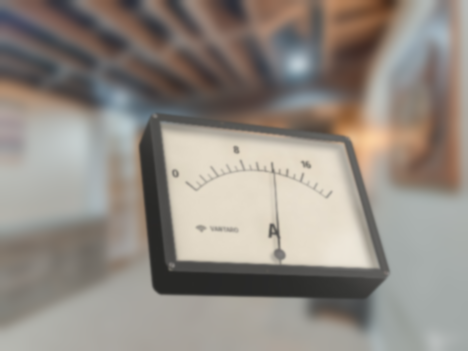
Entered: 12 A
